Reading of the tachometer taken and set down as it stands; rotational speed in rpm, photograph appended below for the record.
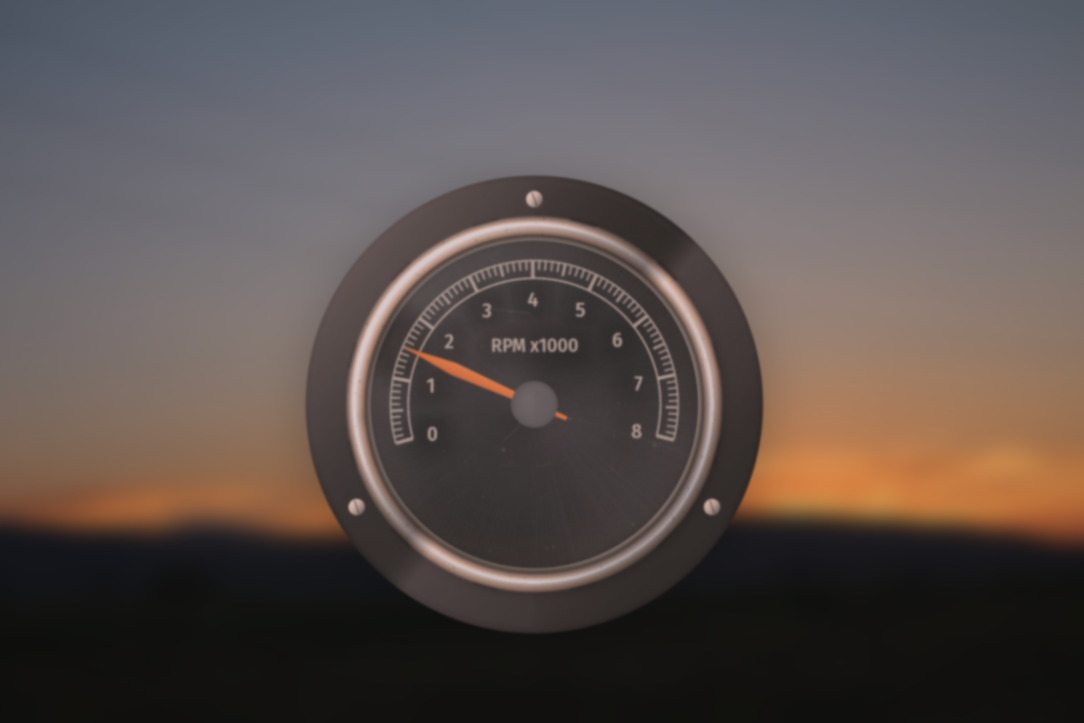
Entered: 1500 rpm
